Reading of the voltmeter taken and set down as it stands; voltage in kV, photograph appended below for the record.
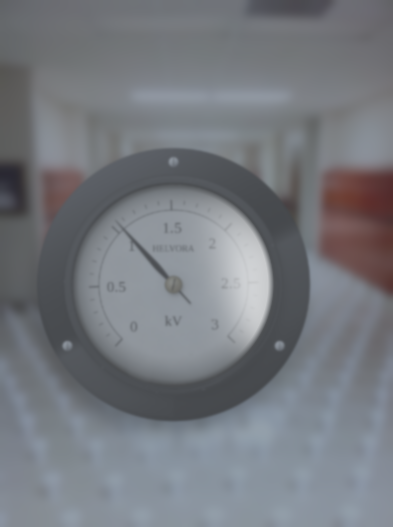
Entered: 1.05 kV
